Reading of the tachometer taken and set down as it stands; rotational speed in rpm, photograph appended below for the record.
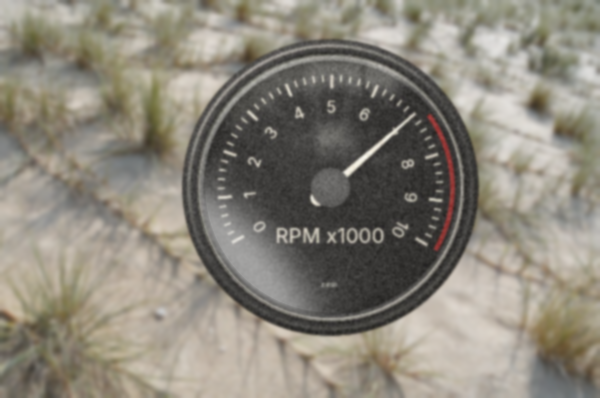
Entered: 7000 rpm
